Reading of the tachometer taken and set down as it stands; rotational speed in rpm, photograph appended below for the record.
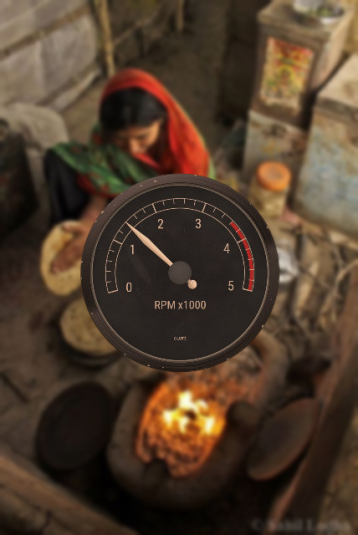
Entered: 1400 rpm
